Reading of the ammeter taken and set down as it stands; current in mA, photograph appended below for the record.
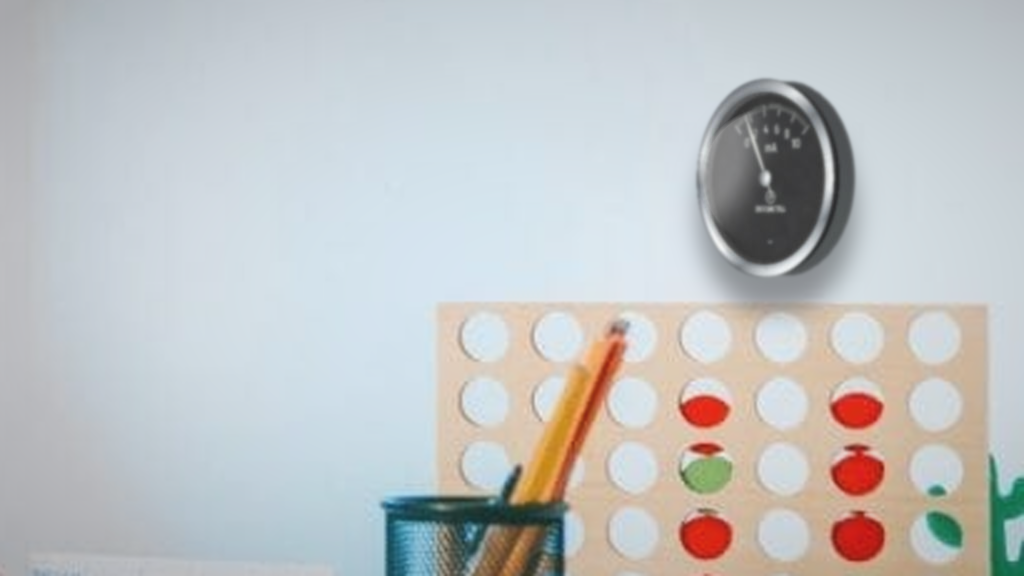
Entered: 2 mA
